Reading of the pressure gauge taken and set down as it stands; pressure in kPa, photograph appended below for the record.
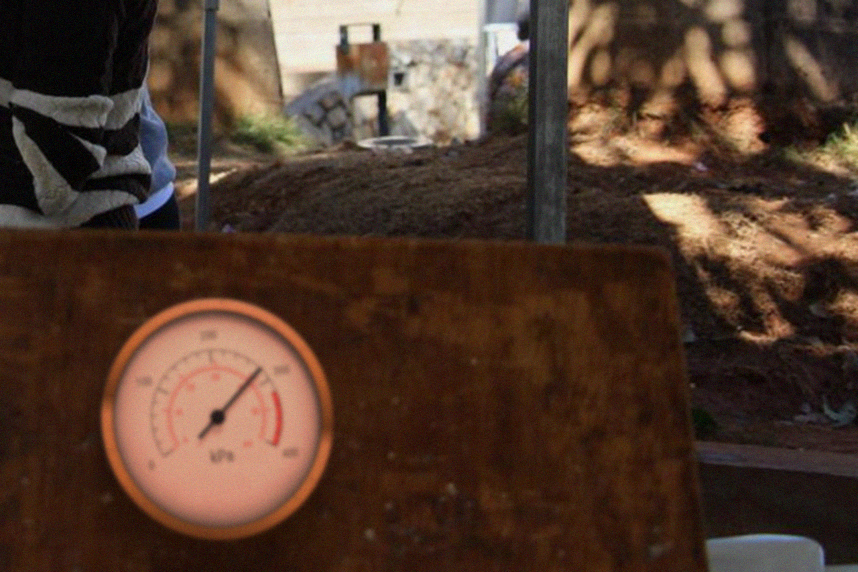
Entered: 280 kPa
